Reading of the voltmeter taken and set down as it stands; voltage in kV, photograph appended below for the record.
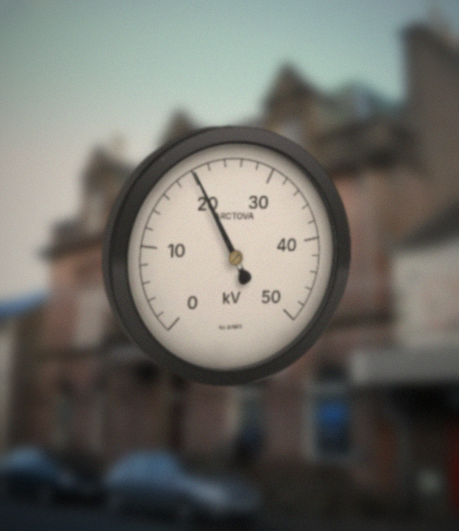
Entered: 20 kV
